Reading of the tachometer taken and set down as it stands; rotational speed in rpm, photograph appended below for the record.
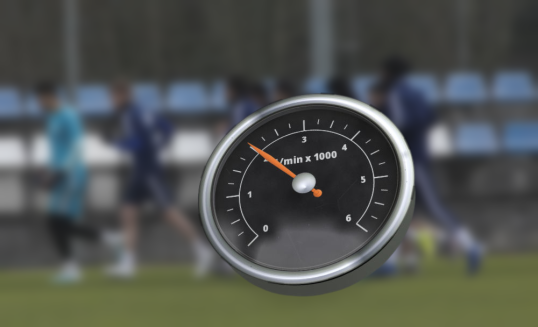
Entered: 2000 rpm
